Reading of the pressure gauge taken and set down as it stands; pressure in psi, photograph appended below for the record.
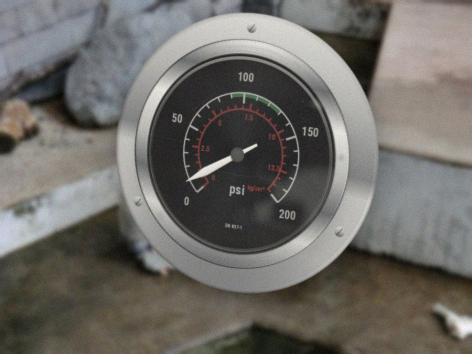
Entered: 10 psi
